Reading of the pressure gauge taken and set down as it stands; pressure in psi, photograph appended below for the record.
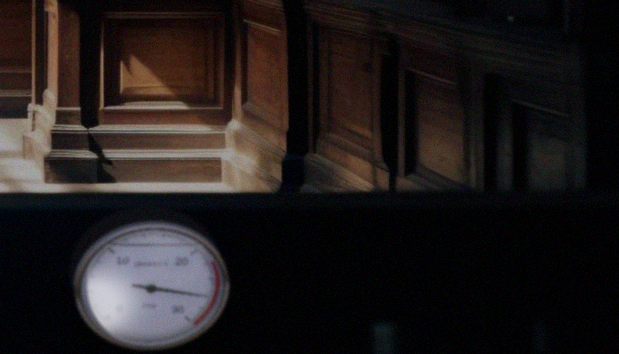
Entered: 26 psi
